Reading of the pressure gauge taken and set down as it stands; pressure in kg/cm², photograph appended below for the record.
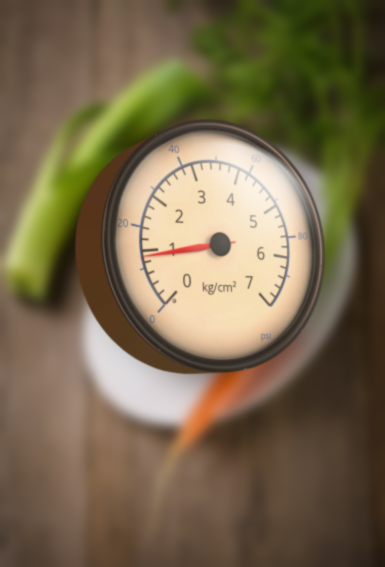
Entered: 0.9 kg/cm²
